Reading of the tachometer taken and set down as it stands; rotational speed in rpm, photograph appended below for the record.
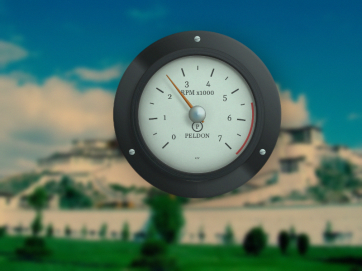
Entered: 2500 rpm
